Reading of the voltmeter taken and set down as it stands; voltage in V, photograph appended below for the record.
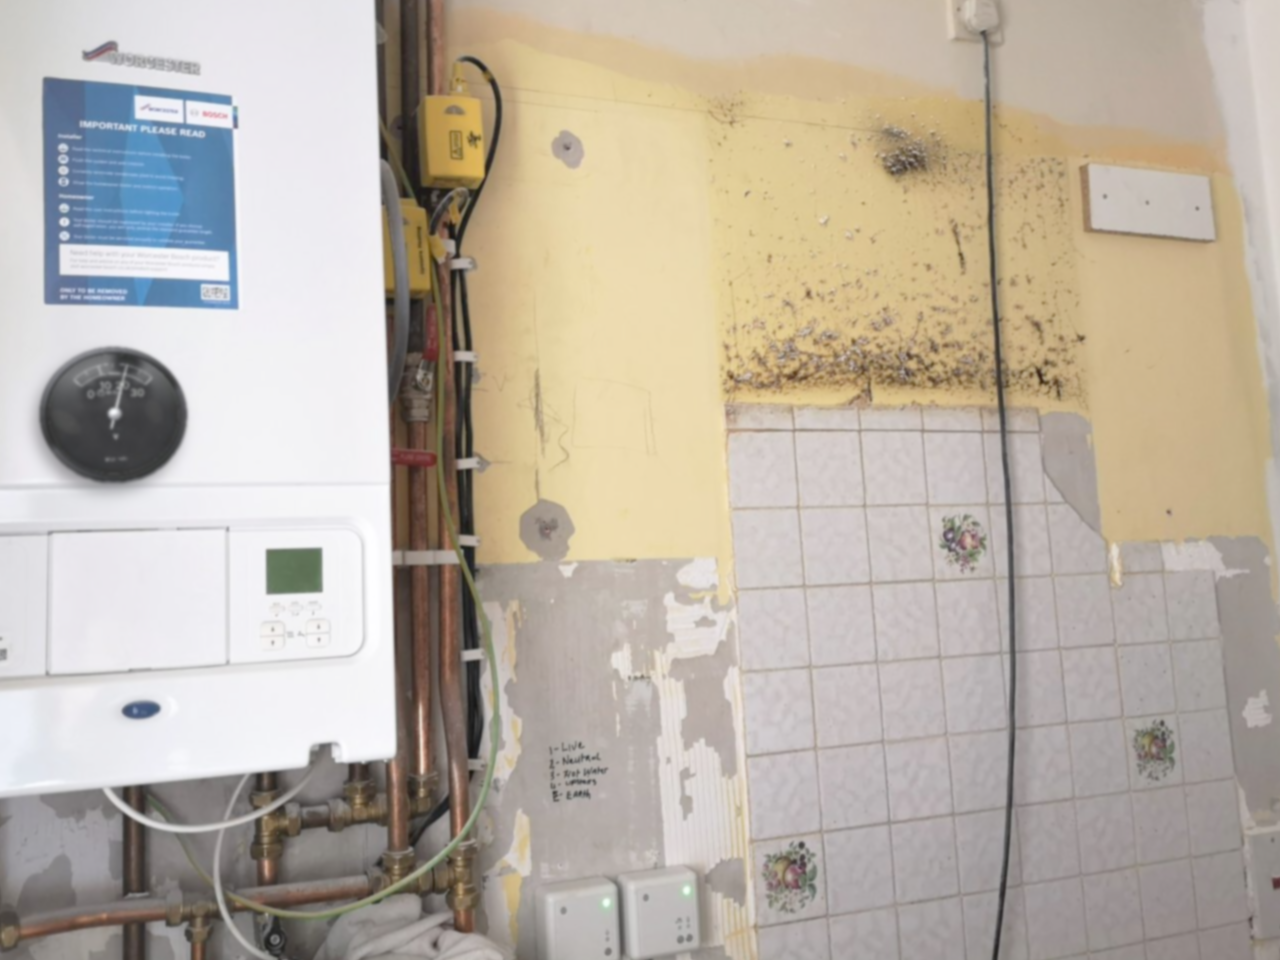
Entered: 20 V
